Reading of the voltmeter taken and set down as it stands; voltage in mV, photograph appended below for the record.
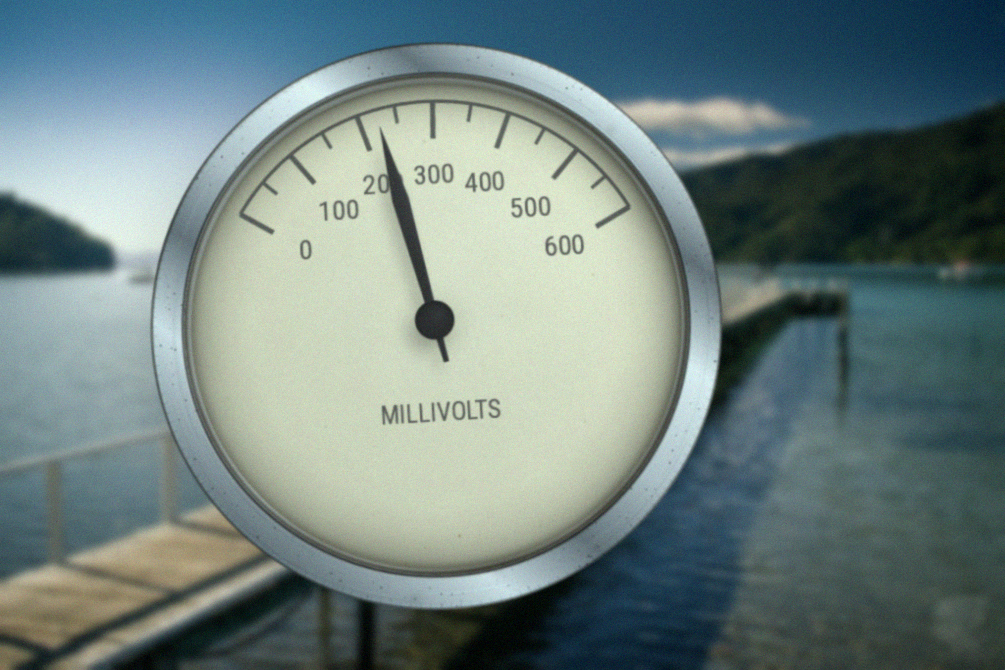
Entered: 225 mV
